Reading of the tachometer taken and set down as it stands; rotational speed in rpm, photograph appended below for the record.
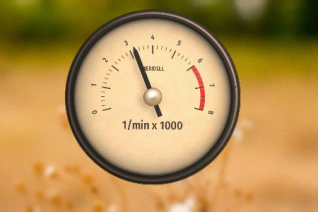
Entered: 3200 rpm
